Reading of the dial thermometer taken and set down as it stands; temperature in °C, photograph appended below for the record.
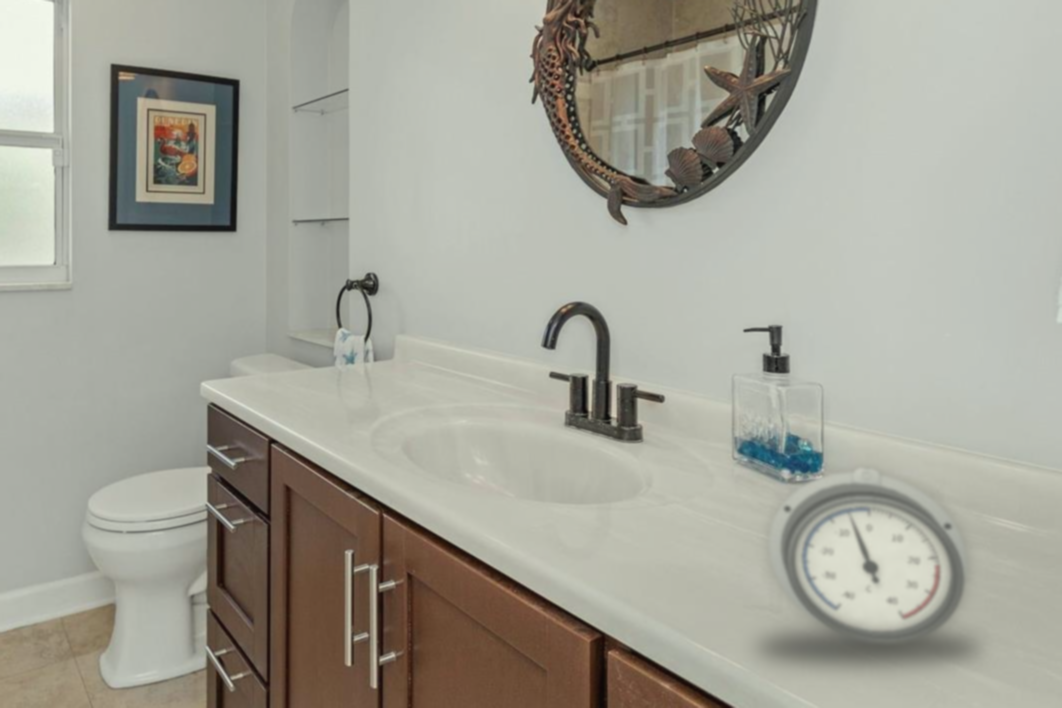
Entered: -5 °C
